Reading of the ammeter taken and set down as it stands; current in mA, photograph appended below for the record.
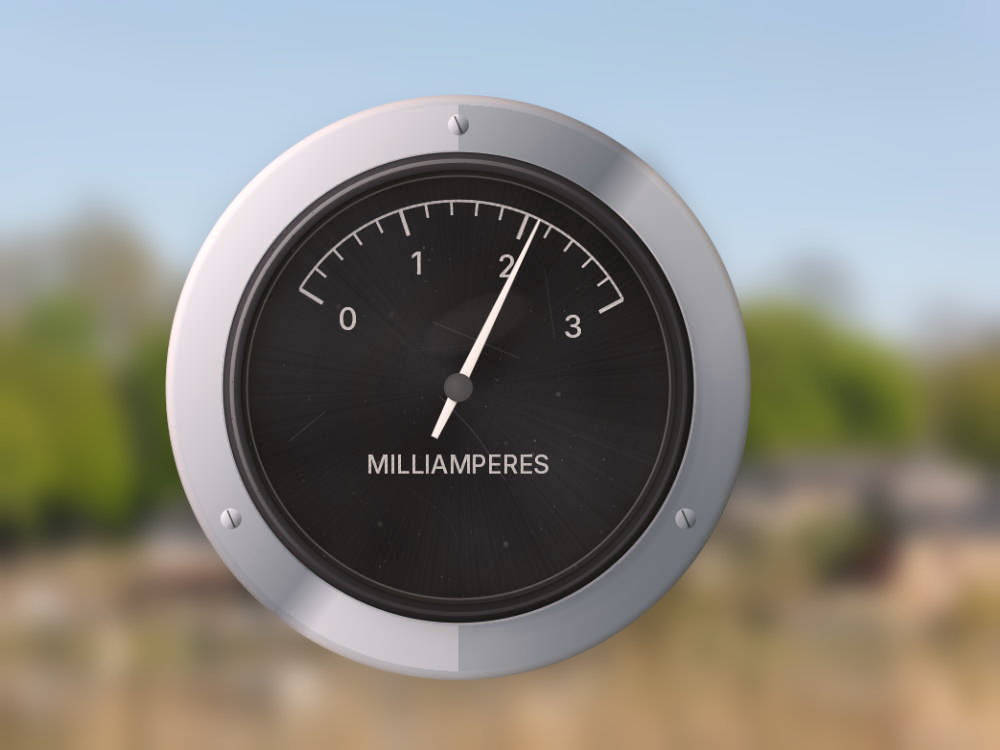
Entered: 2.1 mA
